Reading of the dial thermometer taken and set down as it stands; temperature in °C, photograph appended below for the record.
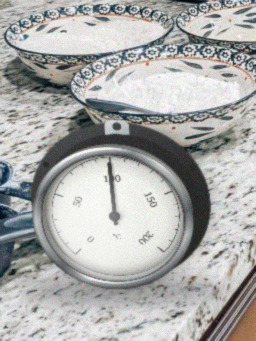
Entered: 100 °C
